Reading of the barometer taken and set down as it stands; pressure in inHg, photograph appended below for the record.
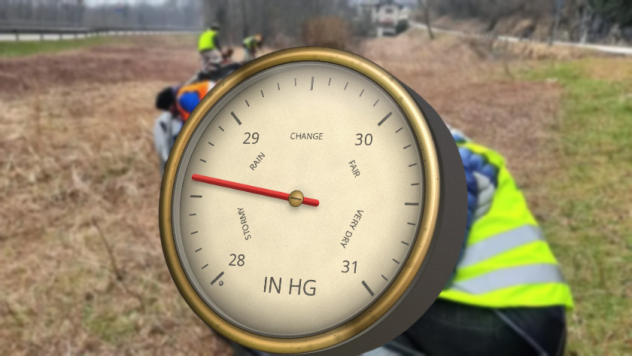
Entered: 28.6 inHg
